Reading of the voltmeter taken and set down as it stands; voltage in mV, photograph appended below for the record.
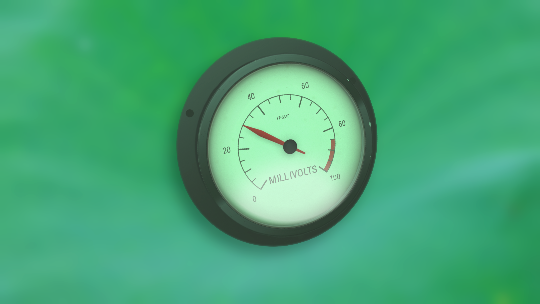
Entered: 30 mV
